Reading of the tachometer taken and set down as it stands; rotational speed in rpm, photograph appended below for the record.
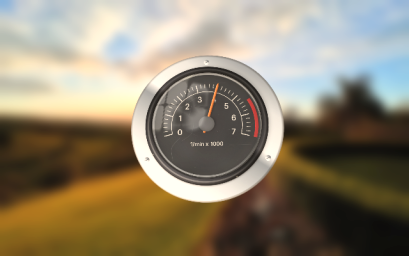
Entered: 4000 rpm
